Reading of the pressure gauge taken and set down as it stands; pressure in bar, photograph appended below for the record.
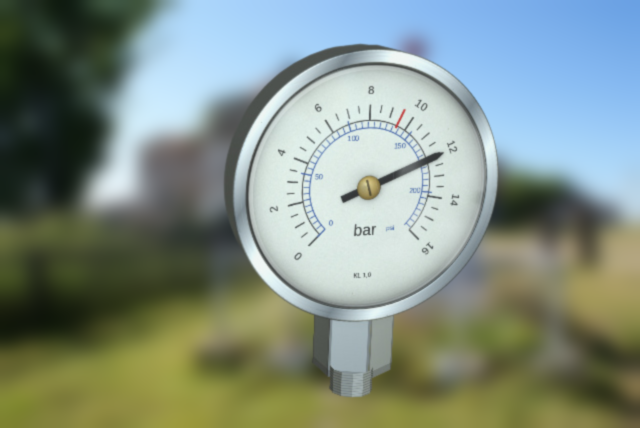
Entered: 12 bar
